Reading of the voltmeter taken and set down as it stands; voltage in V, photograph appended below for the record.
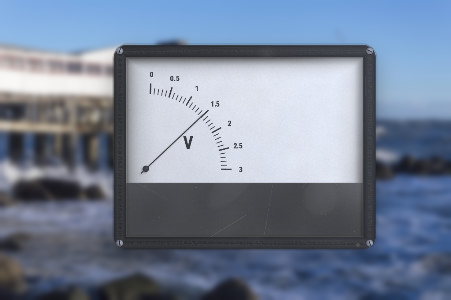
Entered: 1.5 V
